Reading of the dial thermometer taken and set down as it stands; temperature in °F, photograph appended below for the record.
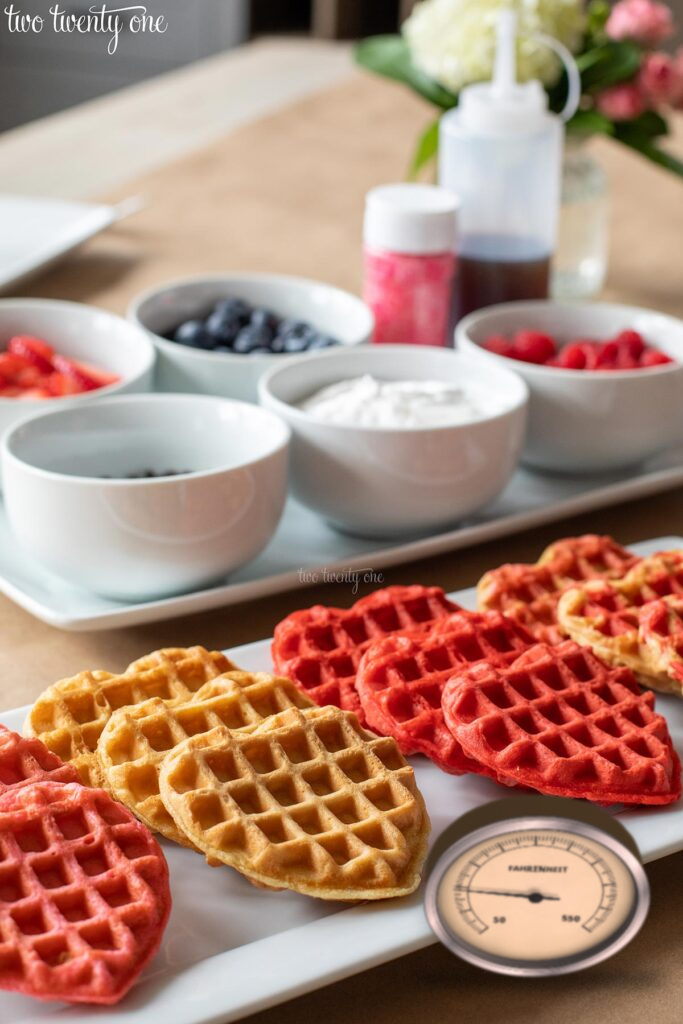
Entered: 150 °F
